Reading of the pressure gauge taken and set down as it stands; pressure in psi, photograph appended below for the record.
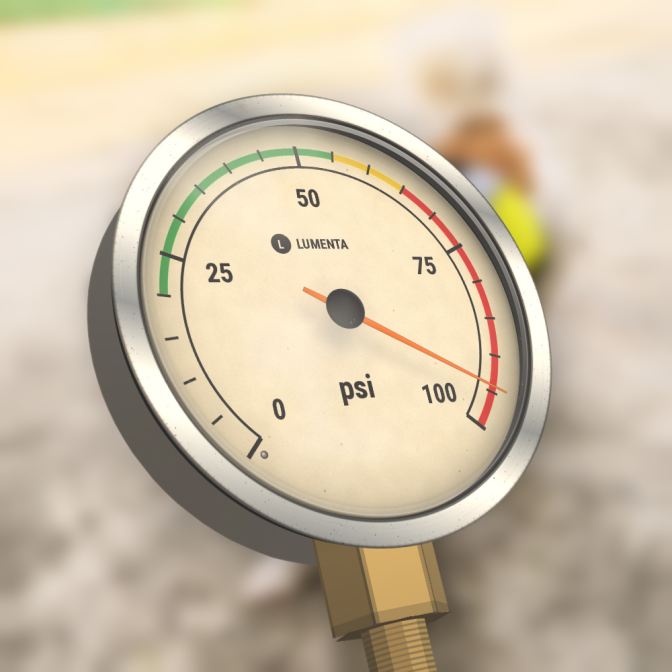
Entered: 95 psi
